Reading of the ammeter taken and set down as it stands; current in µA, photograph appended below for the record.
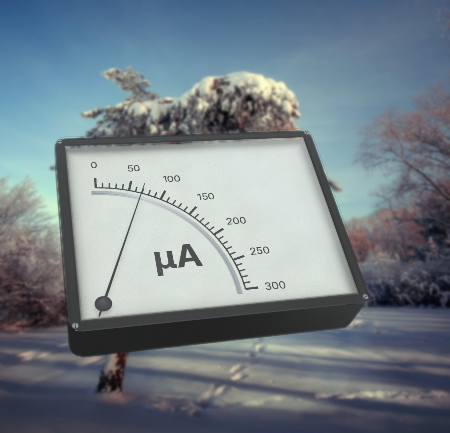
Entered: 70 µA
